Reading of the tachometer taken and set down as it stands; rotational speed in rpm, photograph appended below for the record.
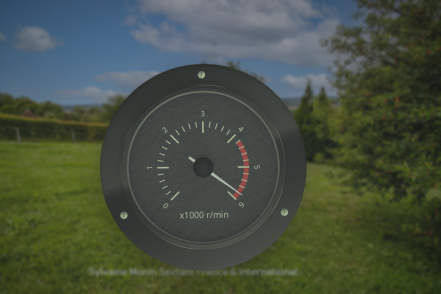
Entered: 5800 rpm
